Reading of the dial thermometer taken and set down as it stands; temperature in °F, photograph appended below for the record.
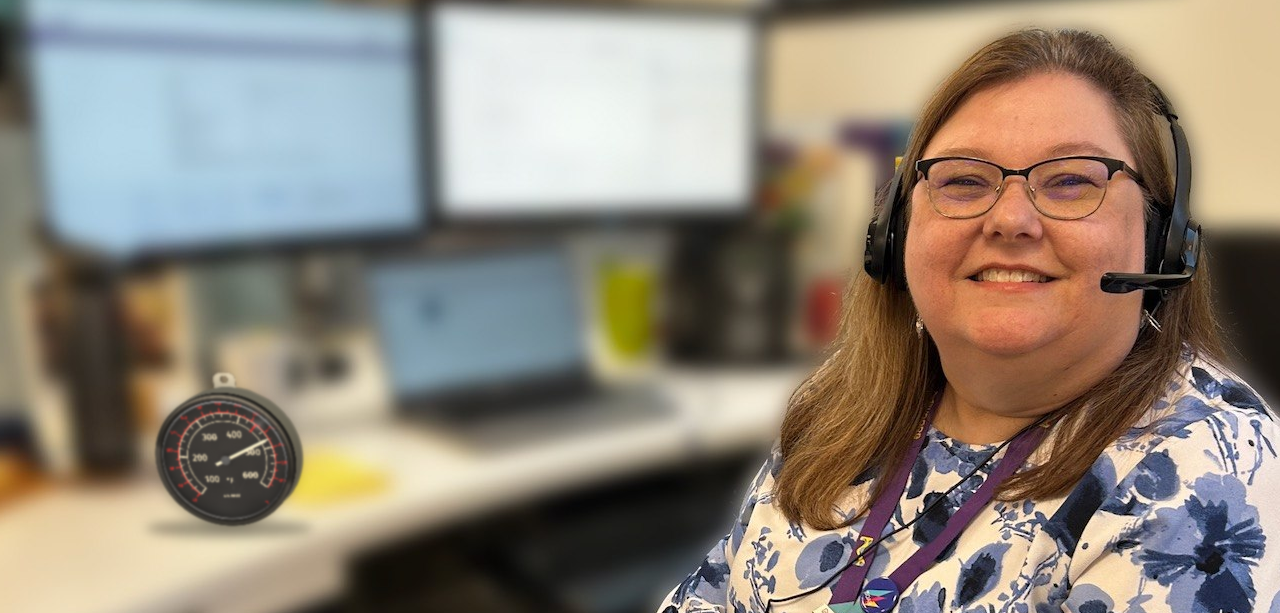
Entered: 480 °F
